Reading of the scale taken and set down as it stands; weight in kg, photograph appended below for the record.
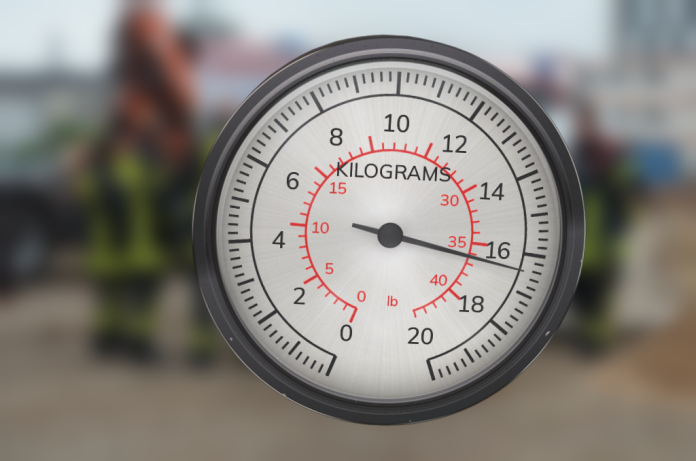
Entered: 16.4 kg
